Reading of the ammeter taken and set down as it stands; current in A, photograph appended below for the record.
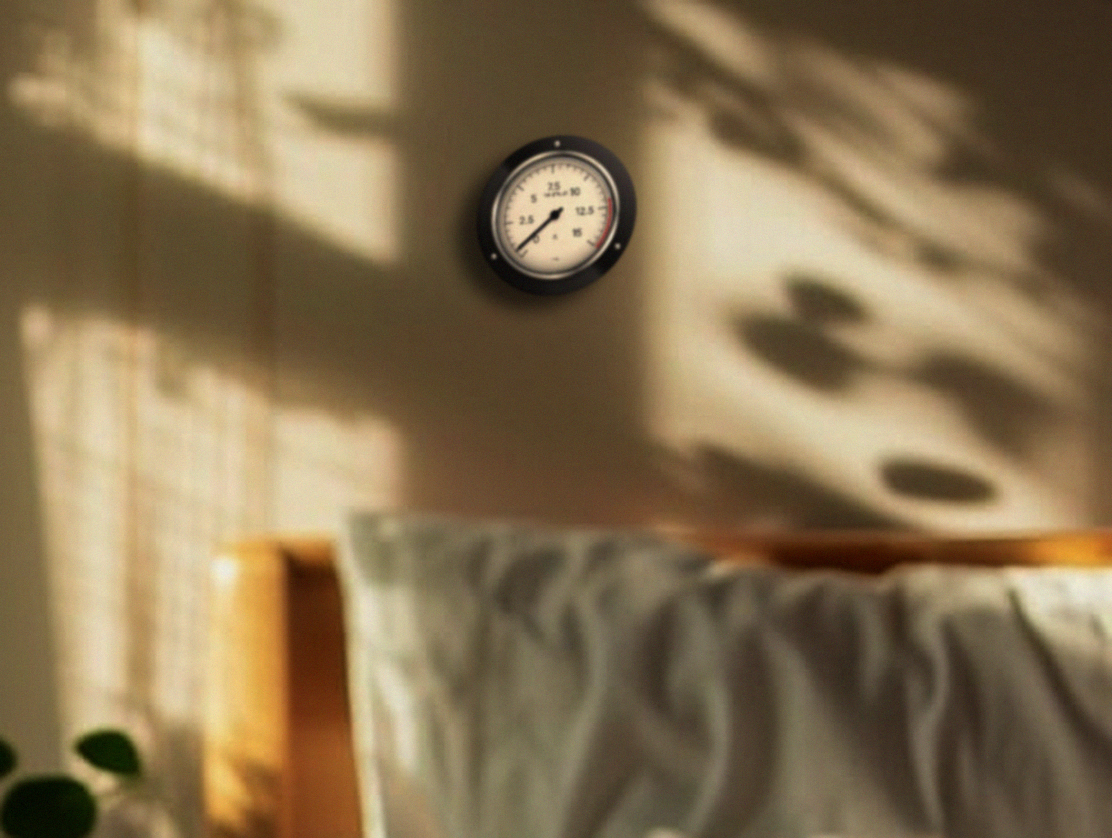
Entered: 0.5 A
